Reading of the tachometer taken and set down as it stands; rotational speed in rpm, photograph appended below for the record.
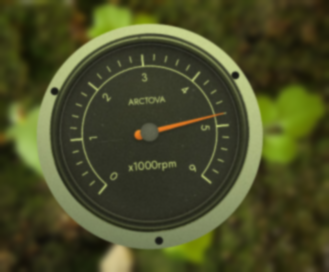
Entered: 4800 rpm
